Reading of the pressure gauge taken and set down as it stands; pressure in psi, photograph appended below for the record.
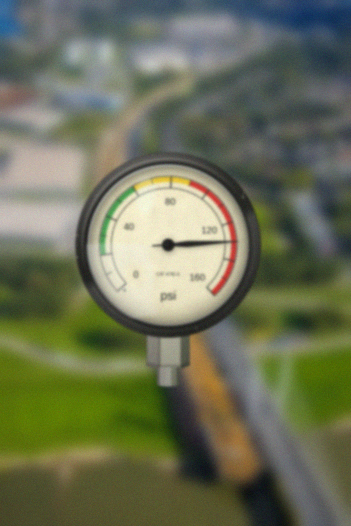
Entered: 130 psi
